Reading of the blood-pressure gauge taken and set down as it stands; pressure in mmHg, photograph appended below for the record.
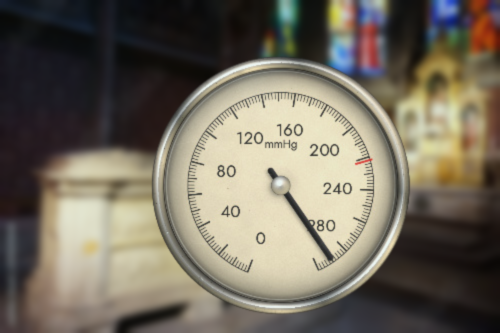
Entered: 290 mmHg
